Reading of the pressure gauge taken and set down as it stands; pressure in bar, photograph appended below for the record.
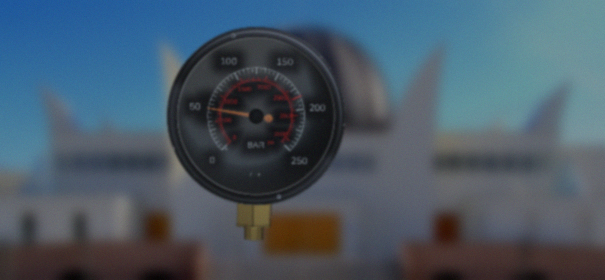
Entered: 50 bar
